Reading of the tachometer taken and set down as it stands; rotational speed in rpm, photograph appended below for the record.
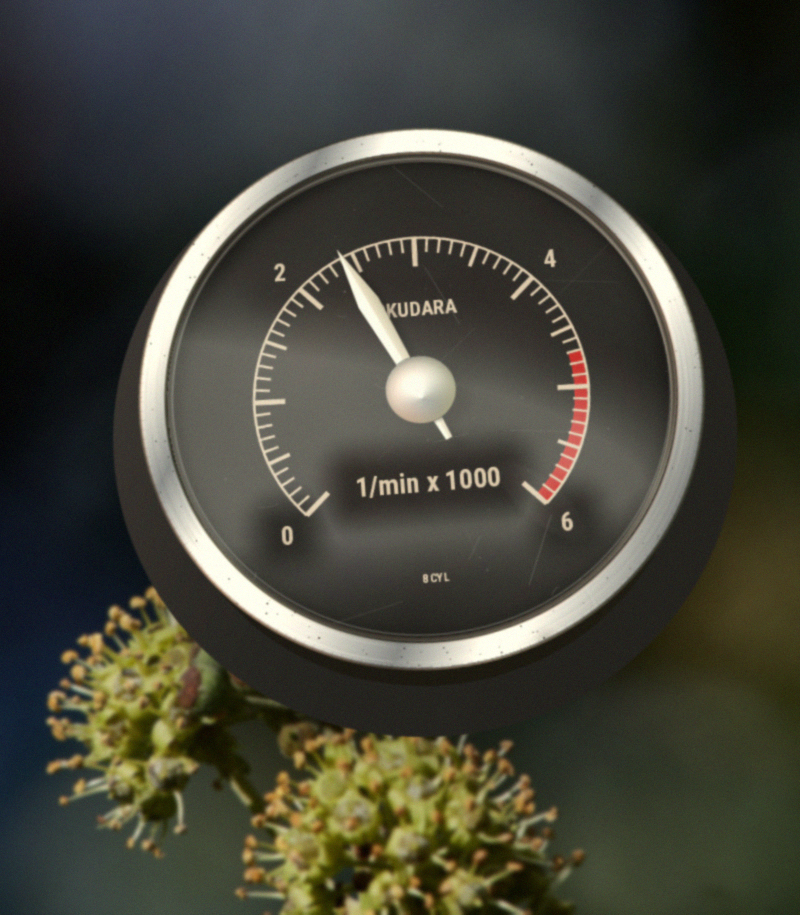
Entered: 2400 rpm
